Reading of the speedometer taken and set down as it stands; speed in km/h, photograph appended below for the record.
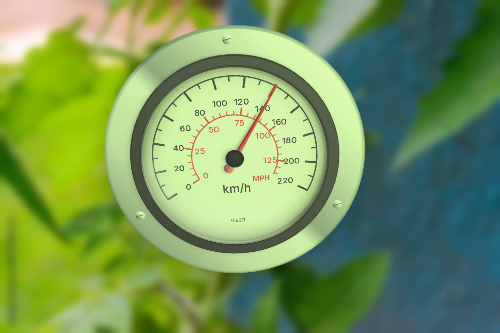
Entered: 140 km/h
